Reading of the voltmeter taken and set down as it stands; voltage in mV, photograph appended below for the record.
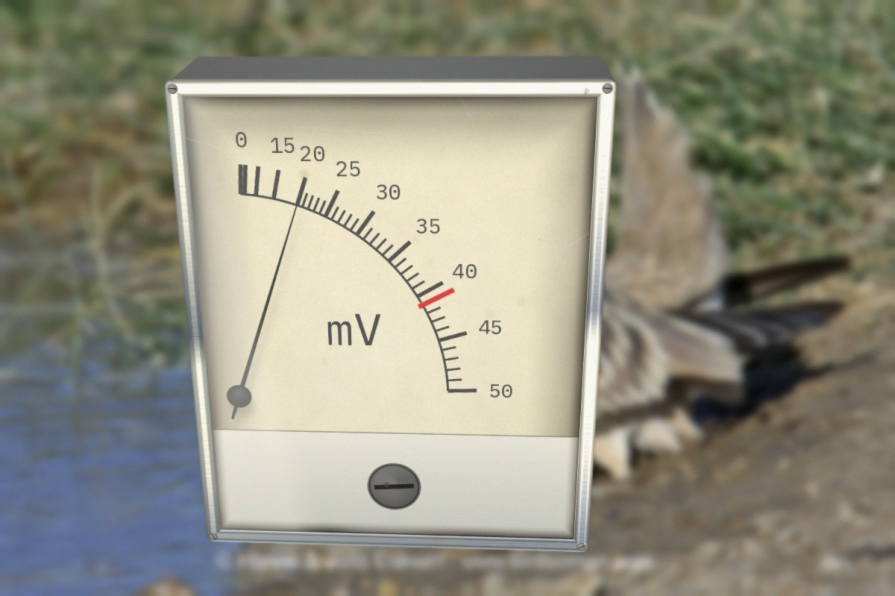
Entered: 20 mV
